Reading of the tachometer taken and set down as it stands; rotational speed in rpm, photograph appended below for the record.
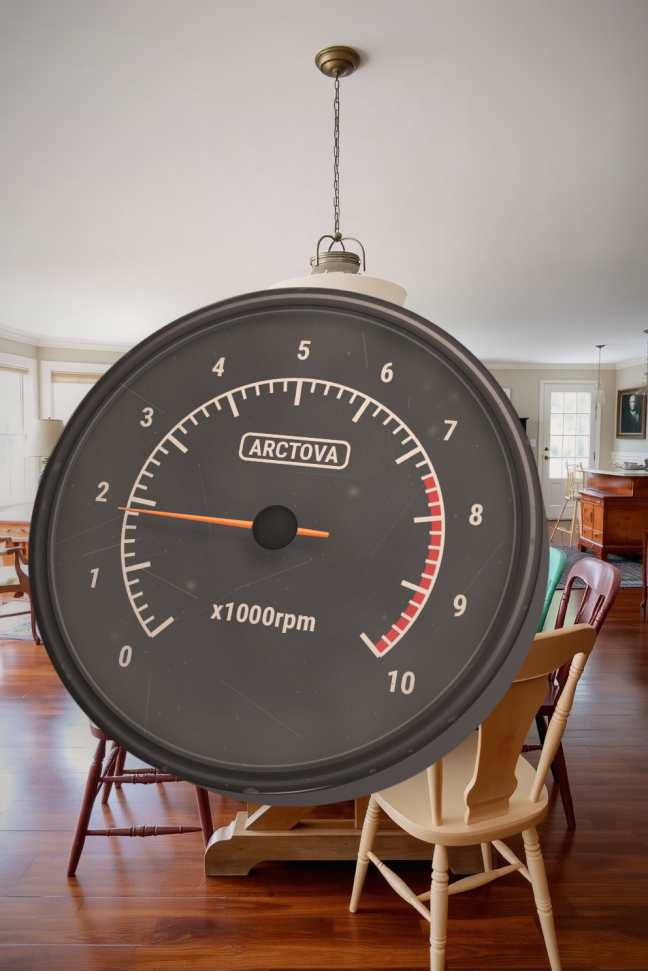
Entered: 1800 rpm
